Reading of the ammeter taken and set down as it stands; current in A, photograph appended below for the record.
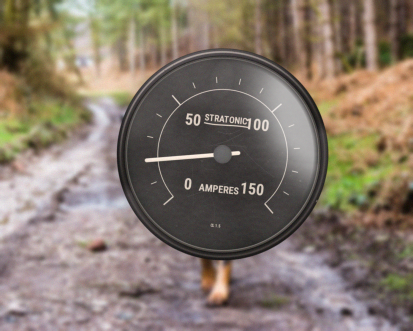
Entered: 20 A
